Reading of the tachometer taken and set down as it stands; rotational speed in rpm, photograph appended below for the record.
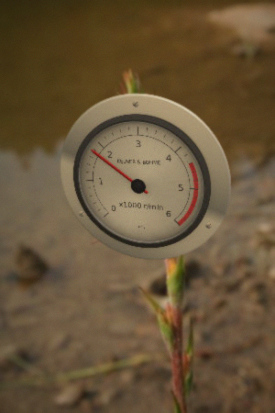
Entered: 1800 rpm
